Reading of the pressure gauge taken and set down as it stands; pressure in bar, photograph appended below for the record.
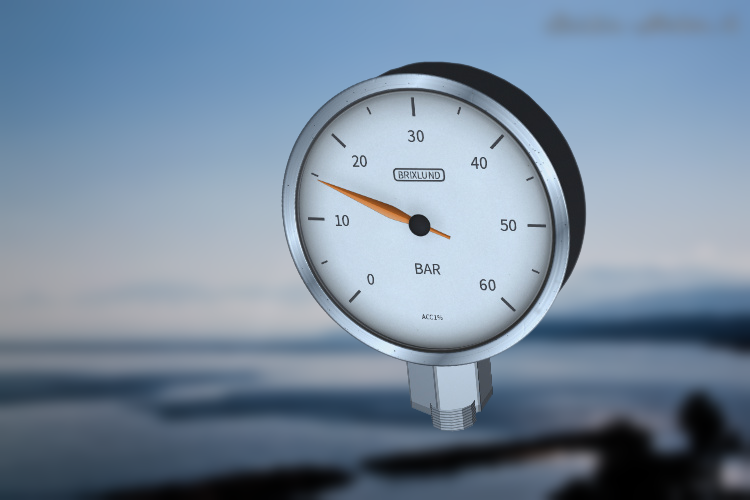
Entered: 15 bar
